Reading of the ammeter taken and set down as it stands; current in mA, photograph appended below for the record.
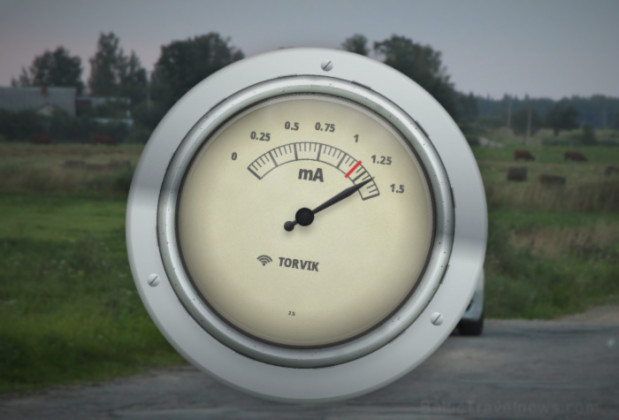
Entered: 1.35 mA
